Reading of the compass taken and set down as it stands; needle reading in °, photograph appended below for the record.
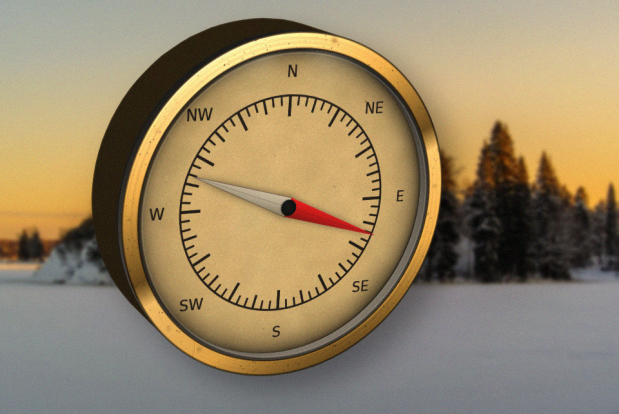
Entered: 110 °
